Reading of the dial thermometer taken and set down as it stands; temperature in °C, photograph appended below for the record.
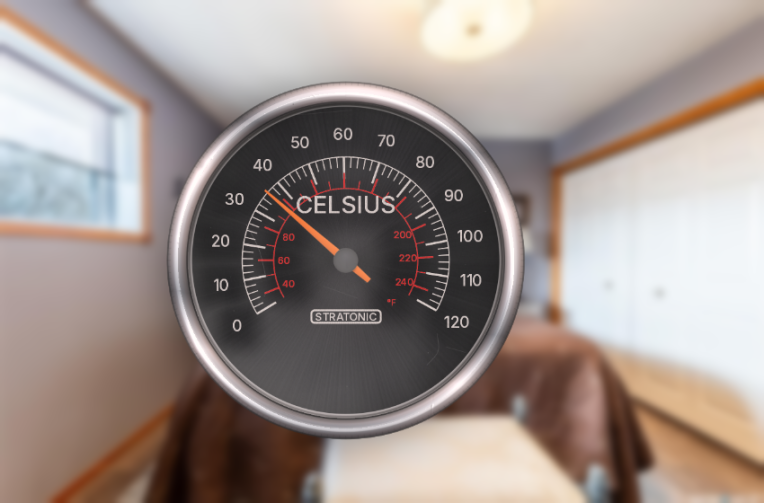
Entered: 36 °C
